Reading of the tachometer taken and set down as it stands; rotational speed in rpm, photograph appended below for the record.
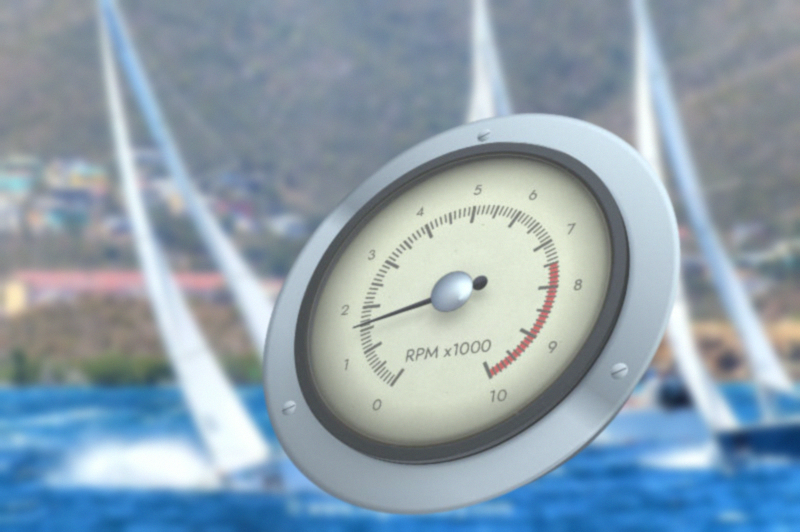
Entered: 1500 rpm
